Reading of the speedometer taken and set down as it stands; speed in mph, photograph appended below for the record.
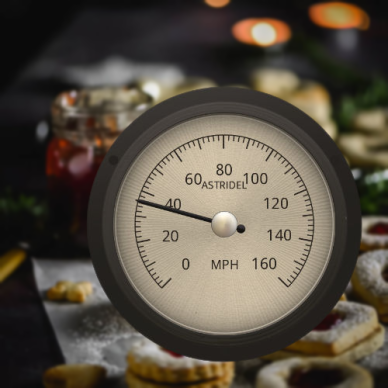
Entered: 36 mph
